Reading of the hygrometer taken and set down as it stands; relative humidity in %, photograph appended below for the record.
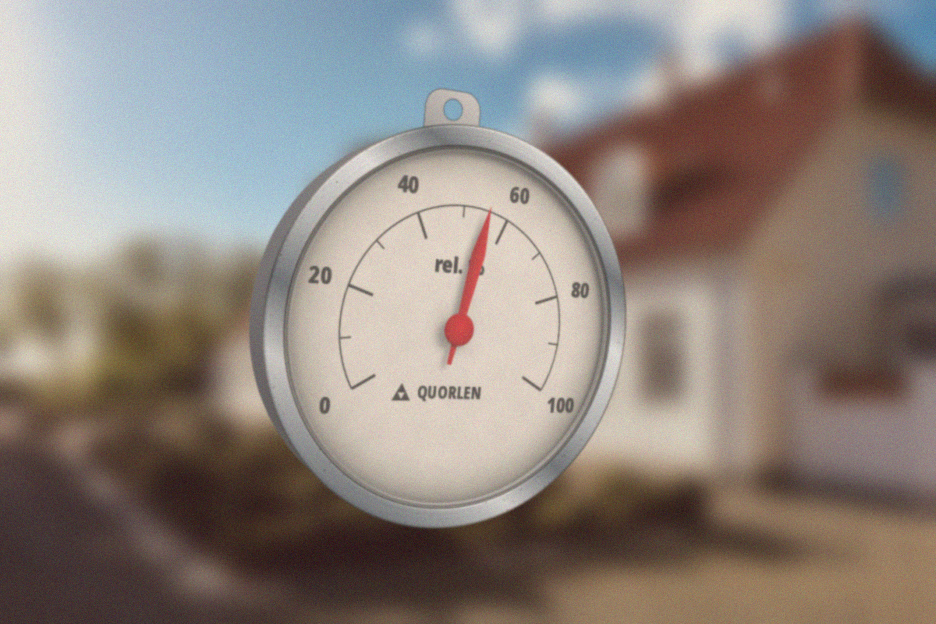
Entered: 55 %
